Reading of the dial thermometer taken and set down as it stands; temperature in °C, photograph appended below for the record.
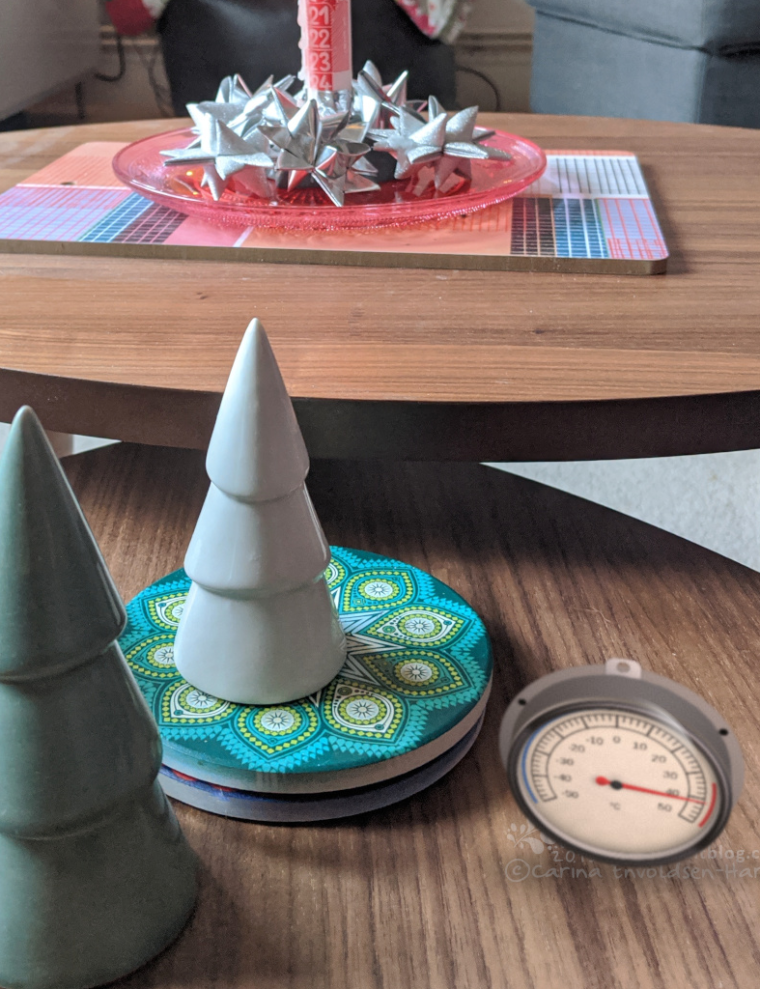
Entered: 40 °C
